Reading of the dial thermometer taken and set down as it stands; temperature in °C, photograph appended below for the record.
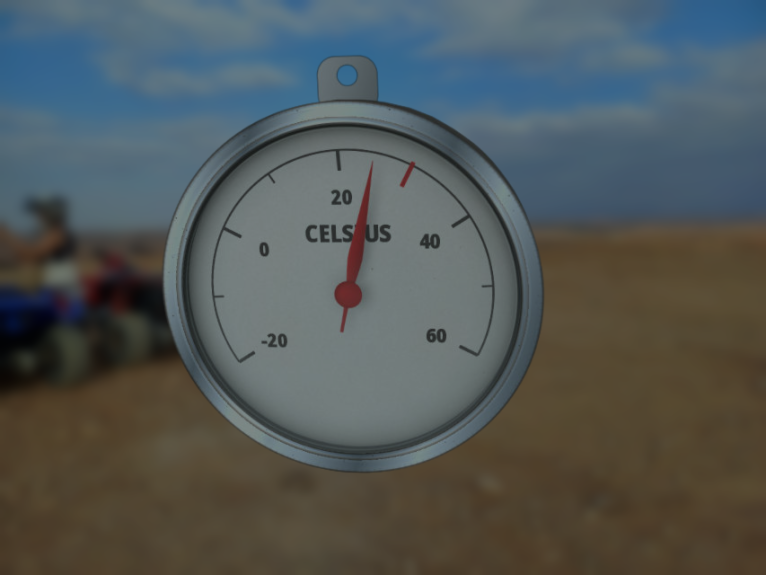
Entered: 25 °C
